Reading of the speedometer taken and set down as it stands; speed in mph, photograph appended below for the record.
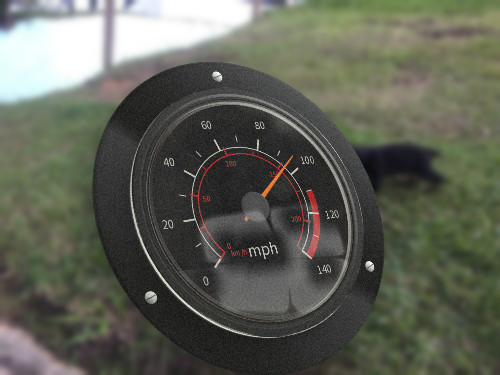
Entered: 95 mph
